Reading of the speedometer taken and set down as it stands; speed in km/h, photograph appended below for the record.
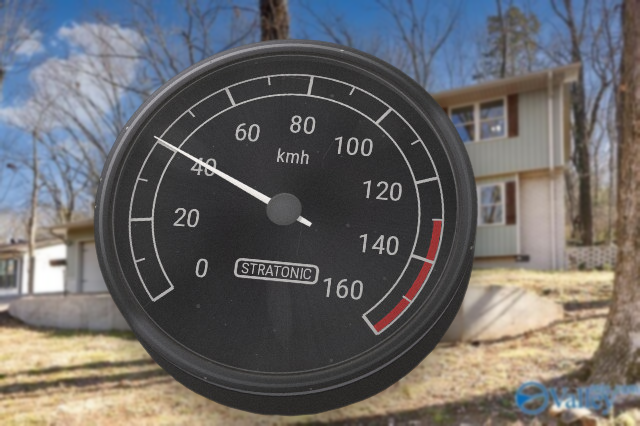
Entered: 40 km/h
